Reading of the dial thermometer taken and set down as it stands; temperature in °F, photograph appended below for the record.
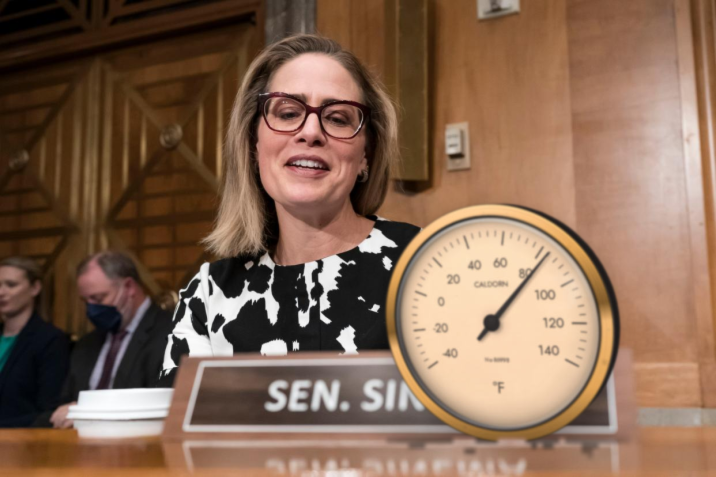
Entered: 84 °F
